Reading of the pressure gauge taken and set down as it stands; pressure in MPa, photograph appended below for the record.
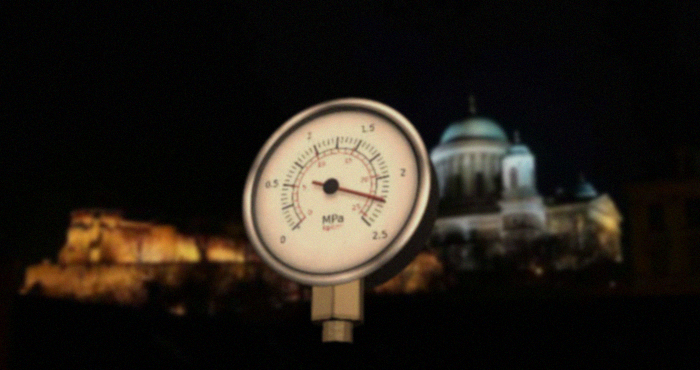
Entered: 2.25 MPa
